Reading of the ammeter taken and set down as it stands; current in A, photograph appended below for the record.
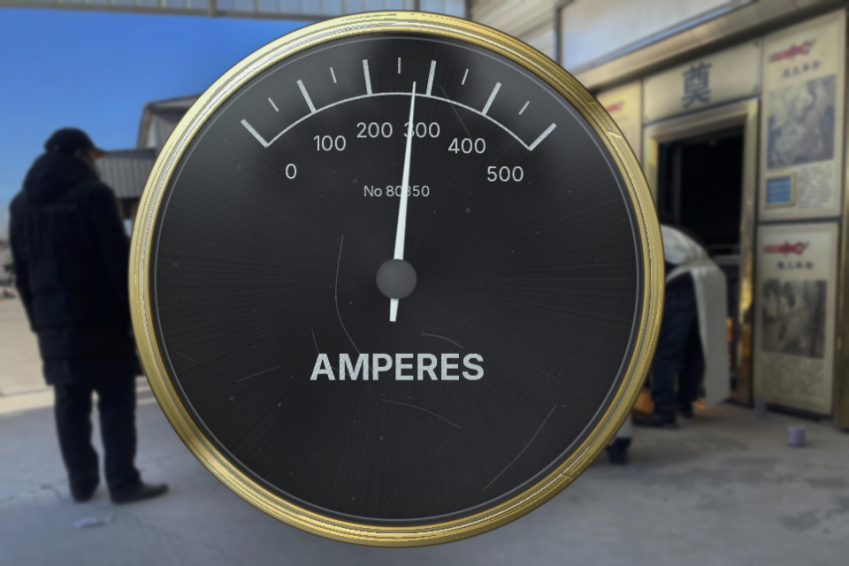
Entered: 275 A
